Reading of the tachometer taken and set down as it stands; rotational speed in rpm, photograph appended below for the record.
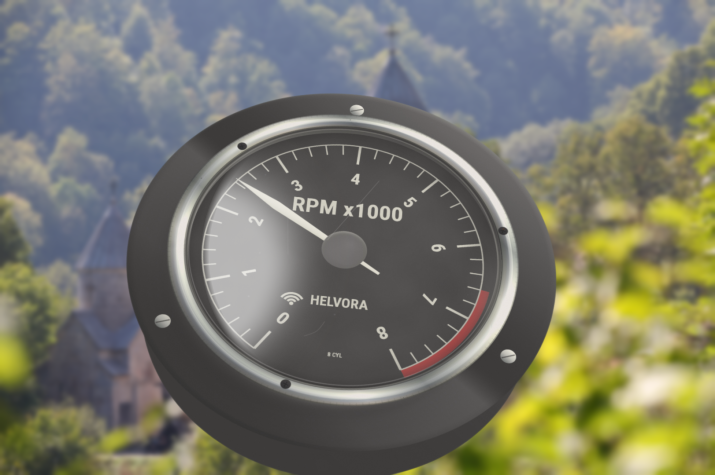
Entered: 2400 rpm
